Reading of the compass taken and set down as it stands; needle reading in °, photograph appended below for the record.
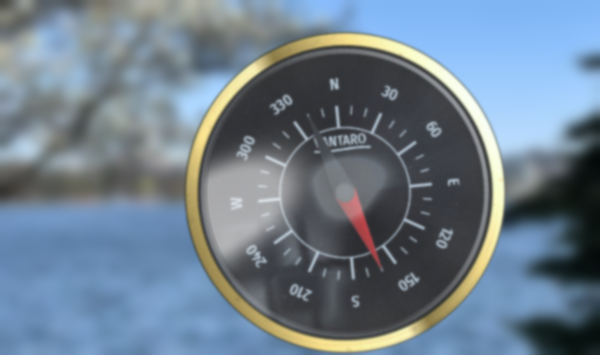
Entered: 160 °
